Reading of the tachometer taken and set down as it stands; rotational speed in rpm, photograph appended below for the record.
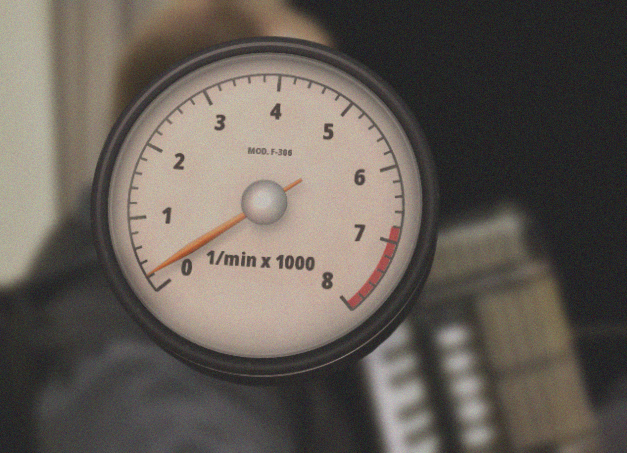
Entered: 200 rpm
